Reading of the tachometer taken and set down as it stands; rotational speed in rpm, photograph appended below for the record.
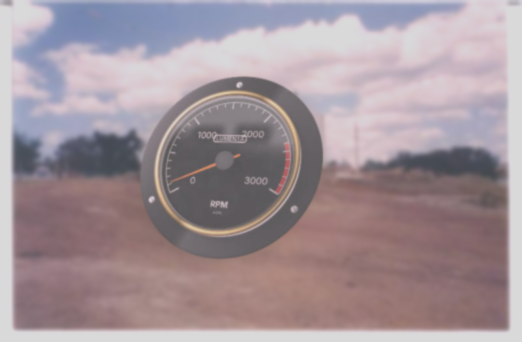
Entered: 100 rpm
